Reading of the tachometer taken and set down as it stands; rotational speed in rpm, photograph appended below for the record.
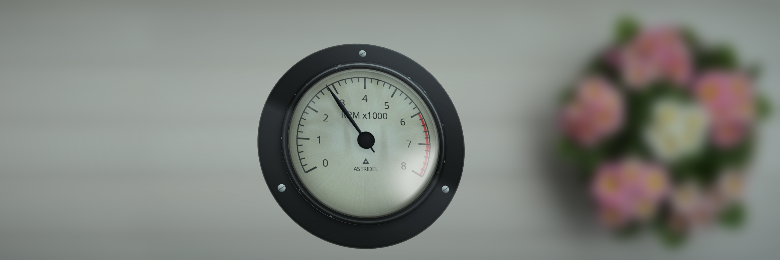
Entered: 2800 rpm
